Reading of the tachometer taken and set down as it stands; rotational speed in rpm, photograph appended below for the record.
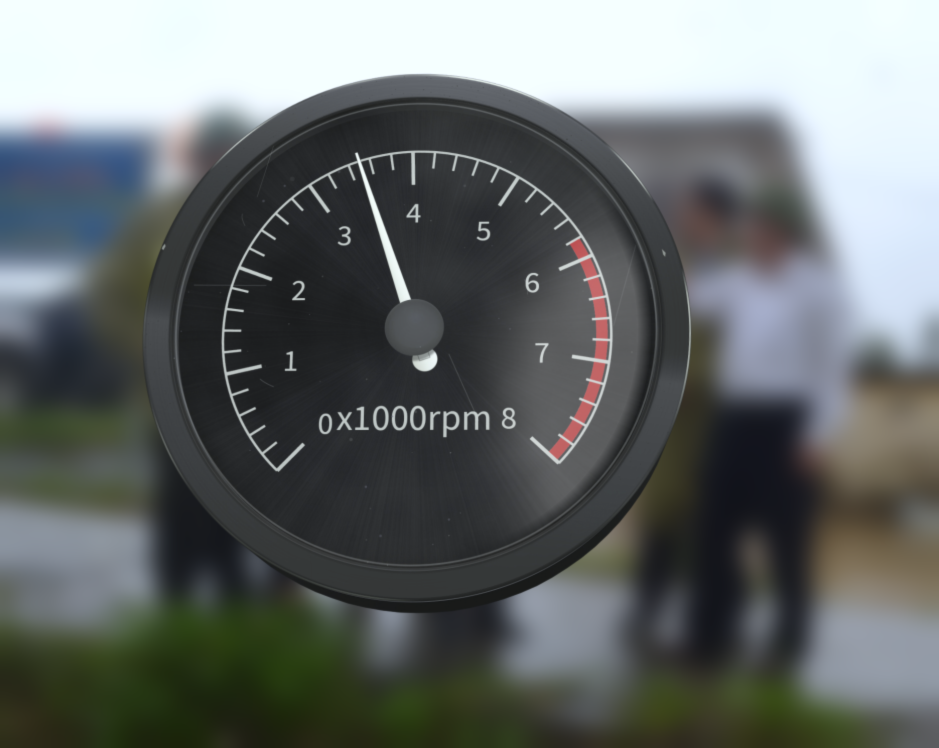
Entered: 3500 rpm
